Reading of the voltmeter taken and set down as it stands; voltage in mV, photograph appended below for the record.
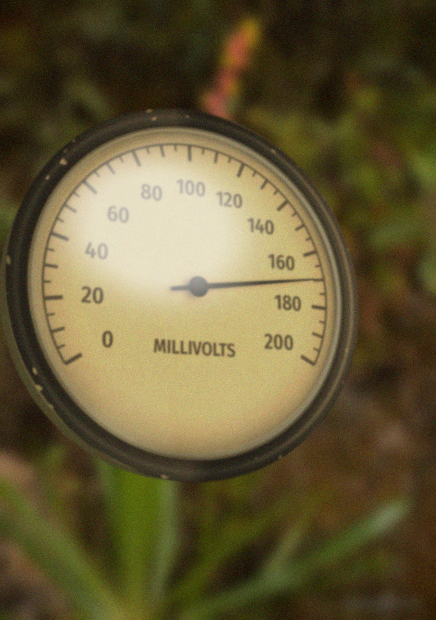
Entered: 170 mV
